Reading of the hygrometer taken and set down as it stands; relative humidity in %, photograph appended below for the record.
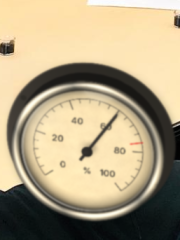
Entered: 60 %
